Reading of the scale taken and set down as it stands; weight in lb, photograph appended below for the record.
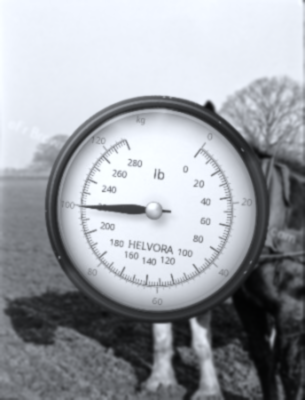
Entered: 220 lb
